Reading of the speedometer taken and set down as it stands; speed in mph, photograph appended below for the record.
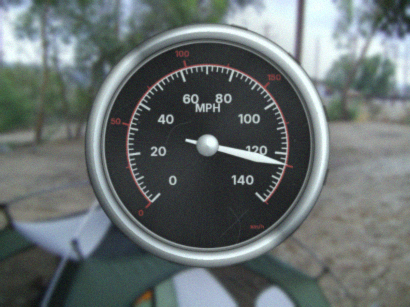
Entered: 124 mph
